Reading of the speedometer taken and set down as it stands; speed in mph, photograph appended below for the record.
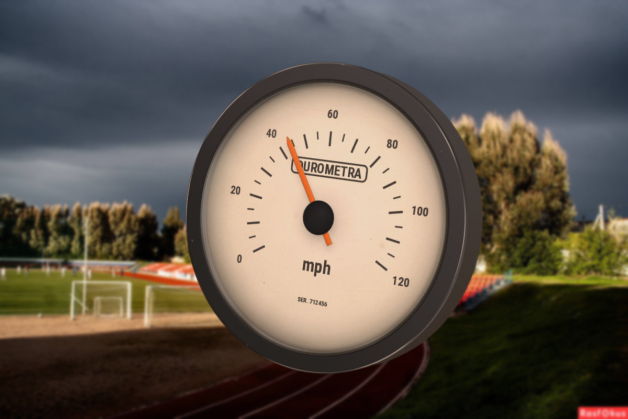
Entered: 45 mph
